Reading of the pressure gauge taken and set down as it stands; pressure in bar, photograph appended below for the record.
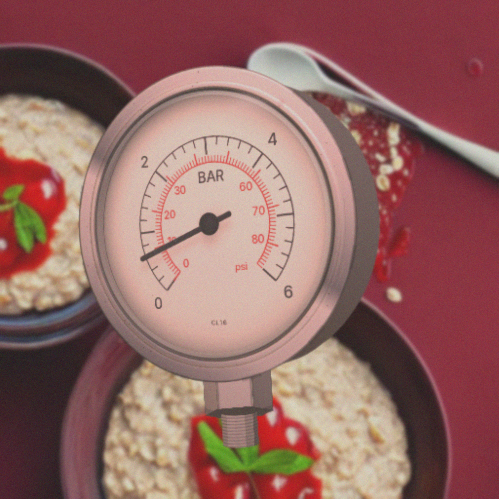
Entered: 0.6 bar
